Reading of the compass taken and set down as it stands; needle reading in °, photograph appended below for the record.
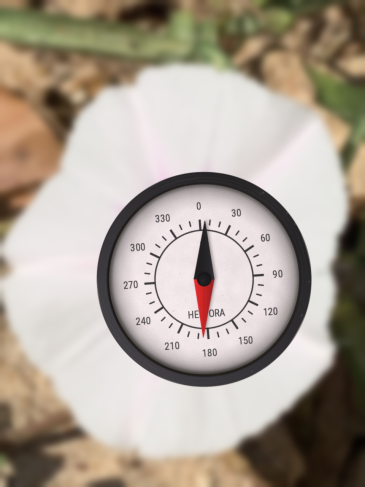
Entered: 185 °
